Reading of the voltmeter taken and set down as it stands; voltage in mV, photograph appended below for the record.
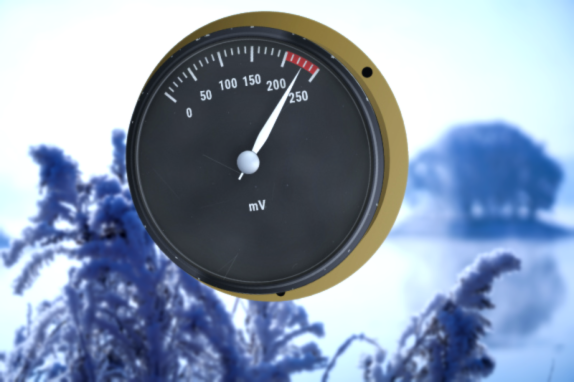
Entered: 230 mV
